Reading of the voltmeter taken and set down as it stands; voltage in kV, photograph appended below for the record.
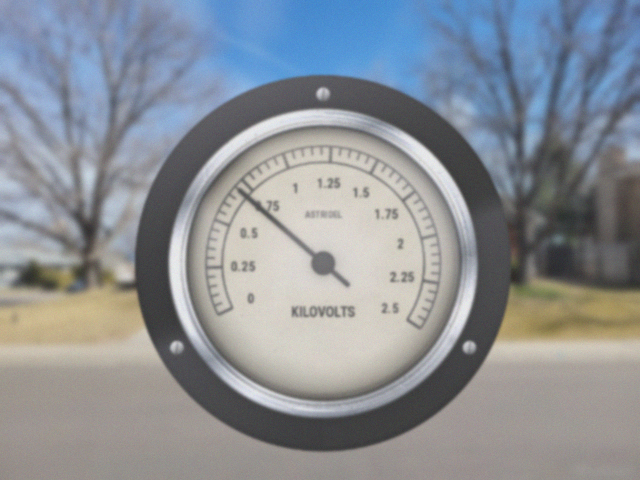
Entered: 0.7 kV
